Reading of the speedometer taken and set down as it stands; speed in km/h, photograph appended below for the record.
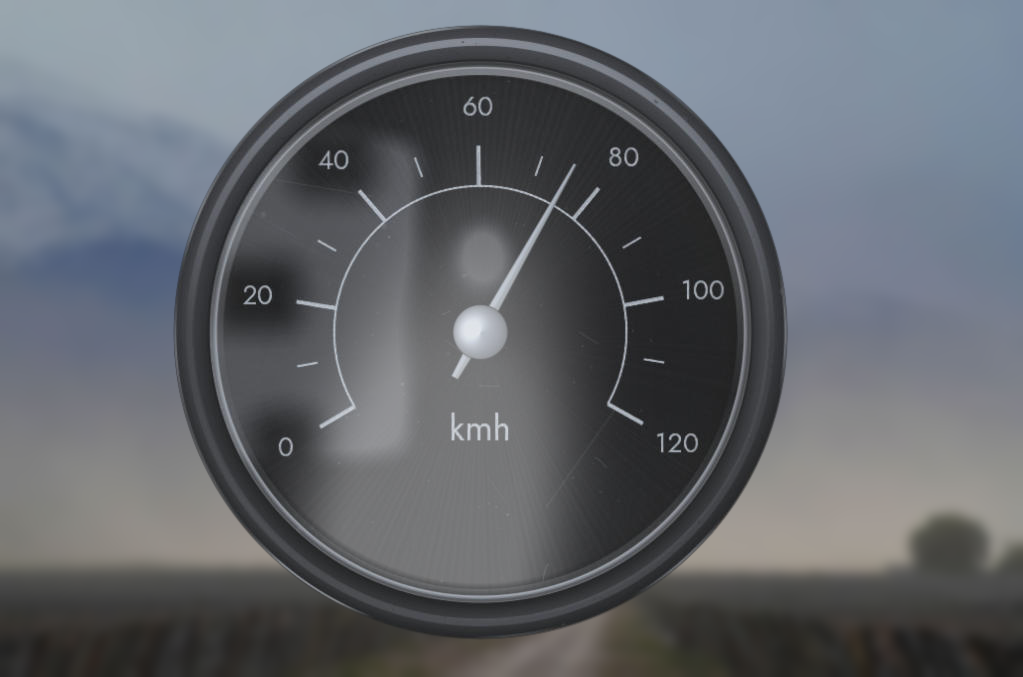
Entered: 75 km/h
